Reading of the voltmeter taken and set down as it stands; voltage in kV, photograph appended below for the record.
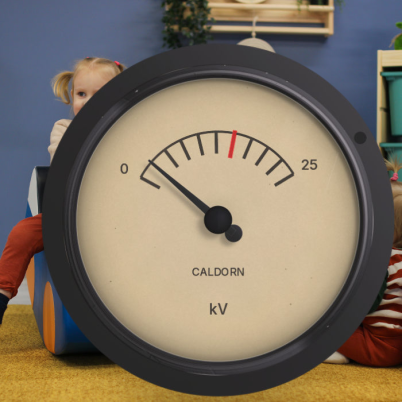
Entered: 2.5 kV
